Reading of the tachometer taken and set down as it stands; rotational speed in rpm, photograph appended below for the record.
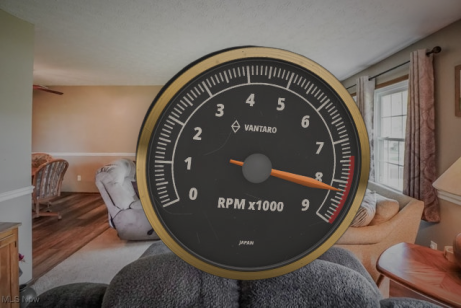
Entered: 8200 rpm
